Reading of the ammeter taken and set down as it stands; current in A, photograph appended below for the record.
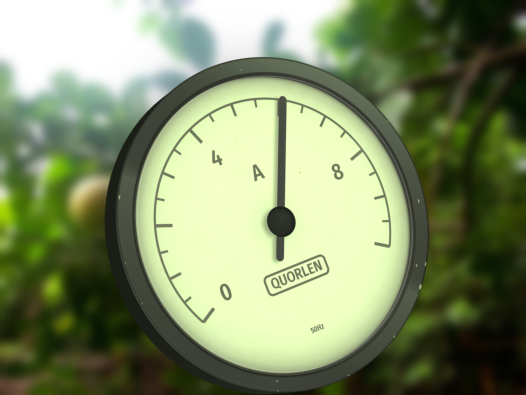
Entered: 6 A
